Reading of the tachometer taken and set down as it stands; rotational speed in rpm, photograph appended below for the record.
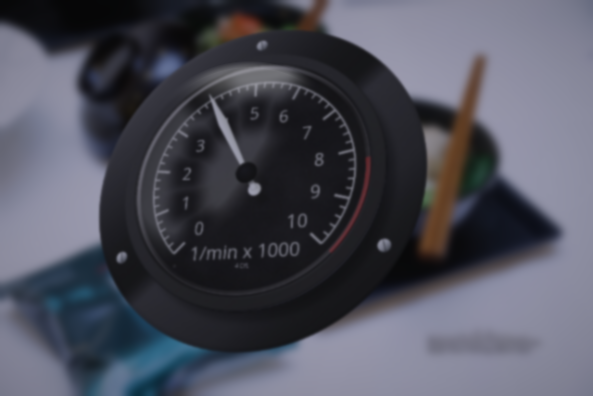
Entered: 4000 rpm
